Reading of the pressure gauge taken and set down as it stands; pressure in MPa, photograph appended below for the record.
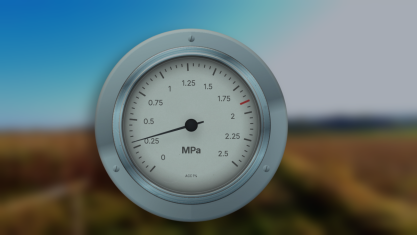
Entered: 0.3 MPa
